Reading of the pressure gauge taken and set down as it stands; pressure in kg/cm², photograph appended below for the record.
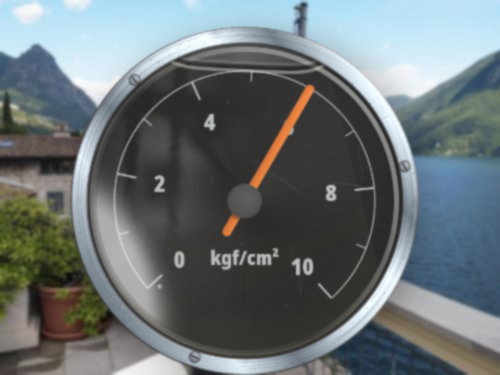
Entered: 6 kg/cm²
